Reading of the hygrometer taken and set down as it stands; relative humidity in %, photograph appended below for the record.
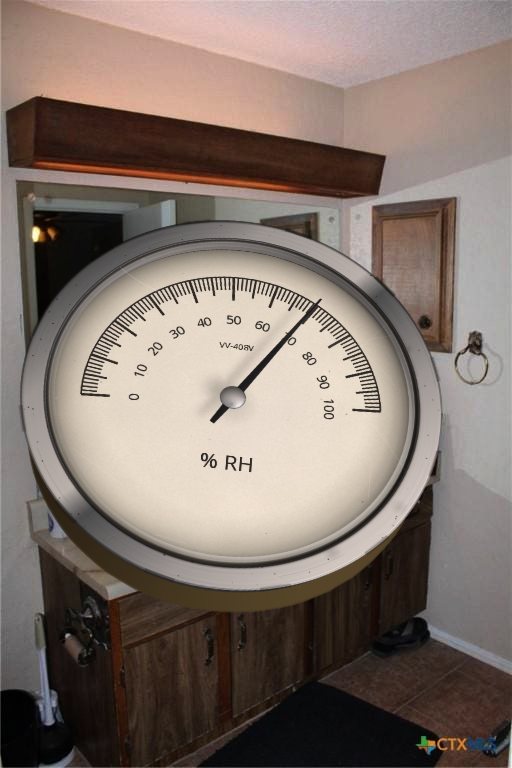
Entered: 70 %
